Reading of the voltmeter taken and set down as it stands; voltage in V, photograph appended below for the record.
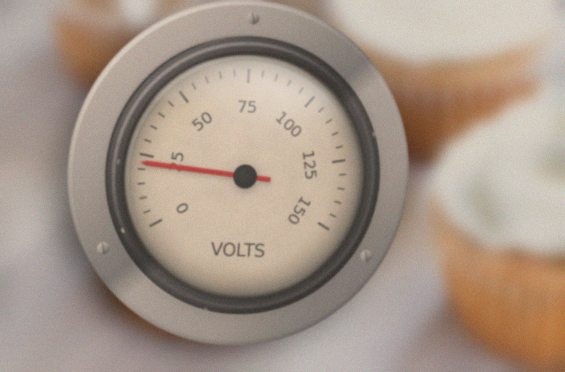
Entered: 22.5 V
